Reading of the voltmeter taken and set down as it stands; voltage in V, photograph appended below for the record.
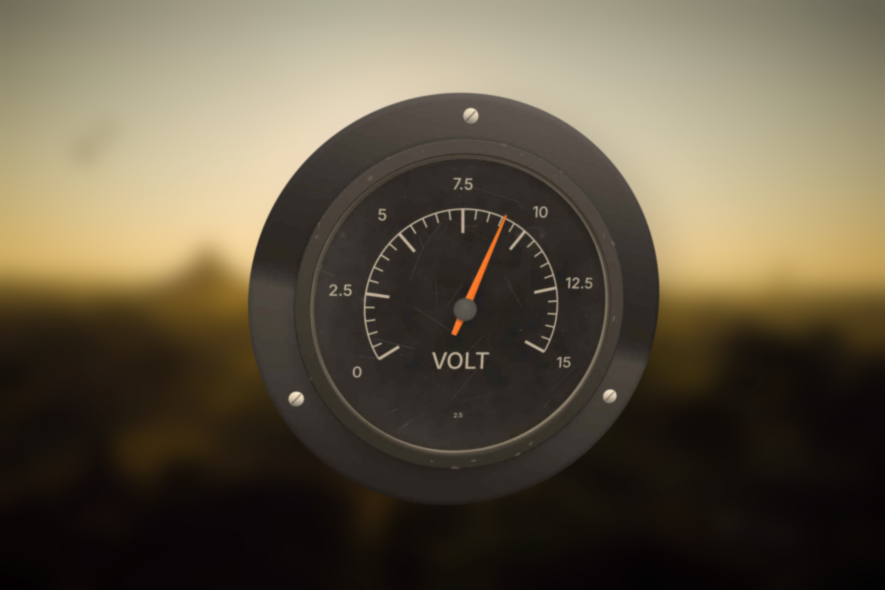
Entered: 9 V
